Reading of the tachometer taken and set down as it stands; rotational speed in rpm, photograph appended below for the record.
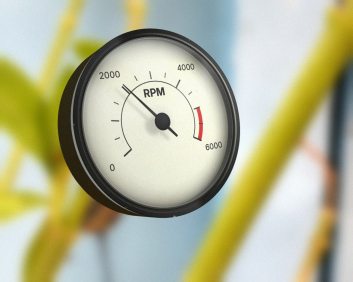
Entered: 2000 rpm
